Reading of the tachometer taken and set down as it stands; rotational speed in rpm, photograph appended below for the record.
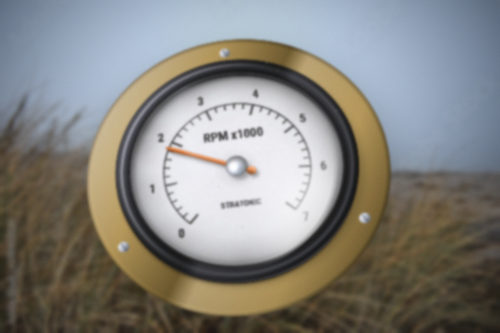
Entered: 1800 rpm
